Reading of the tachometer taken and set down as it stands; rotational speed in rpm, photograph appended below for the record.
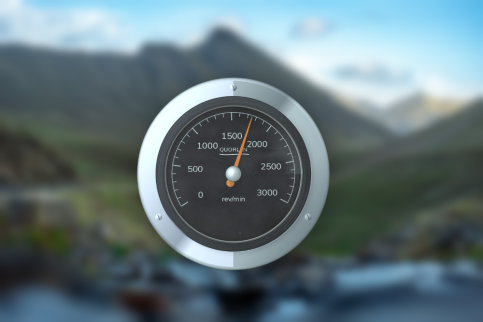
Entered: 1750 rpm
